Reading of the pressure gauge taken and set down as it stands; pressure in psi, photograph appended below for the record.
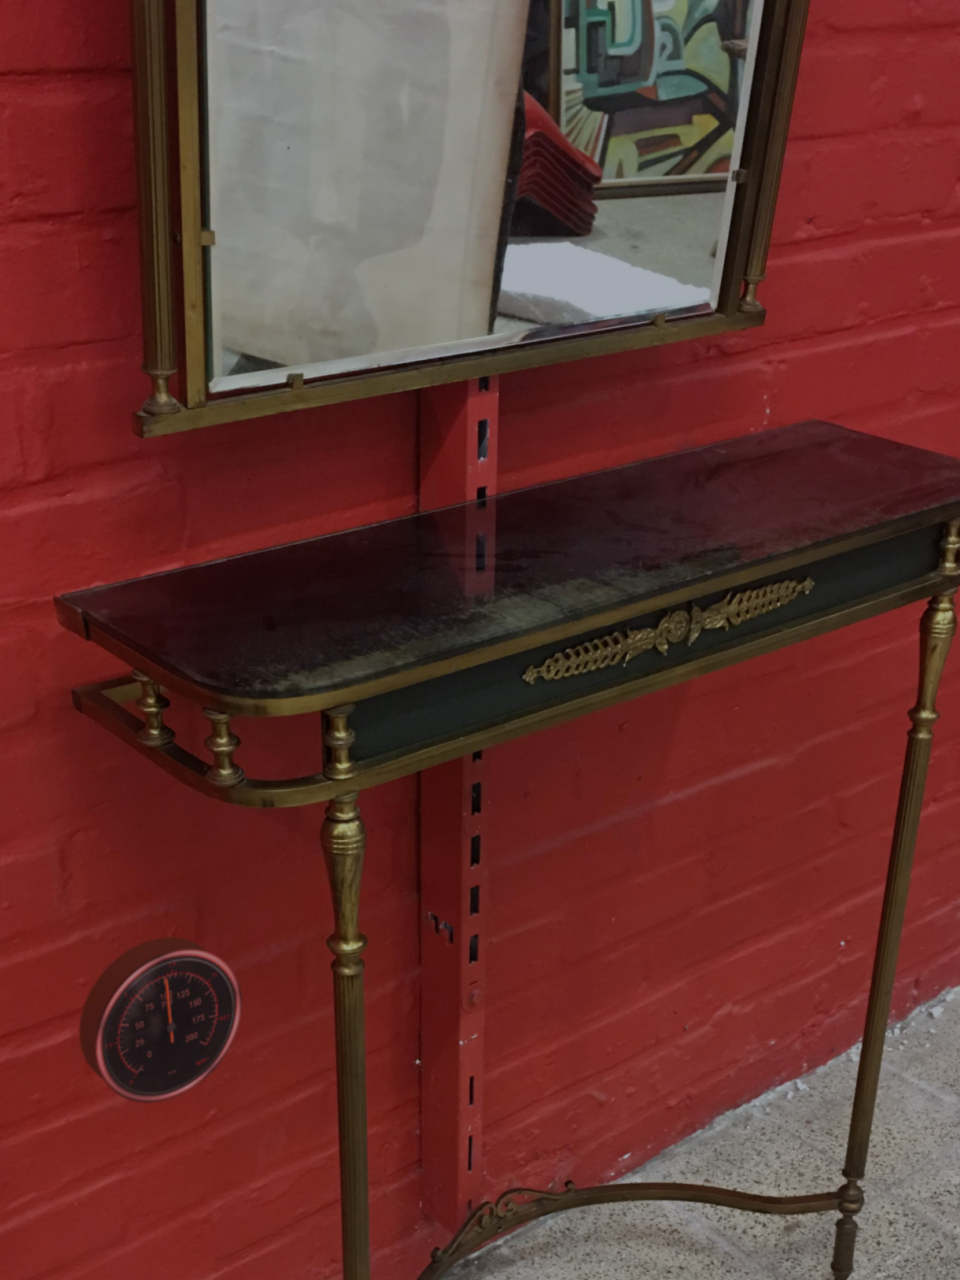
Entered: 100 psi
